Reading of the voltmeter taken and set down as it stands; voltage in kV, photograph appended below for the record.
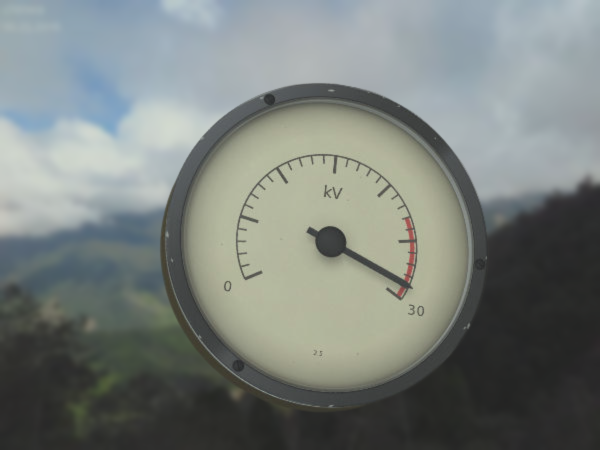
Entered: 29 kV
